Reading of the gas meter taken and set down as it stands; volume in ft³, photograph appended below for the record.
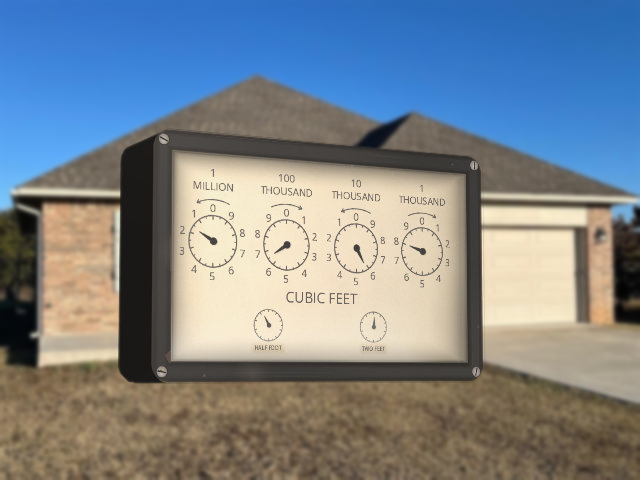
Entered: 165800 ft³
